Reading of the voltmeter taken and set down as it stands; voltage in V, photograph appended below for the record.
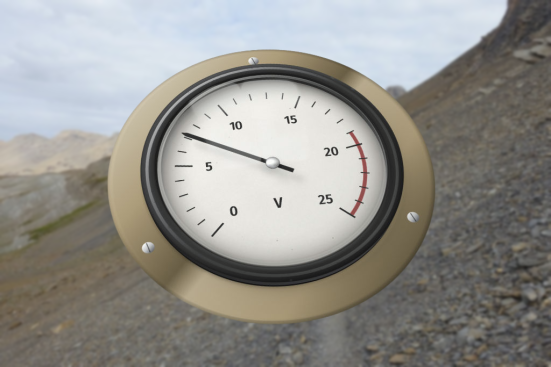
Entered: 7 V
